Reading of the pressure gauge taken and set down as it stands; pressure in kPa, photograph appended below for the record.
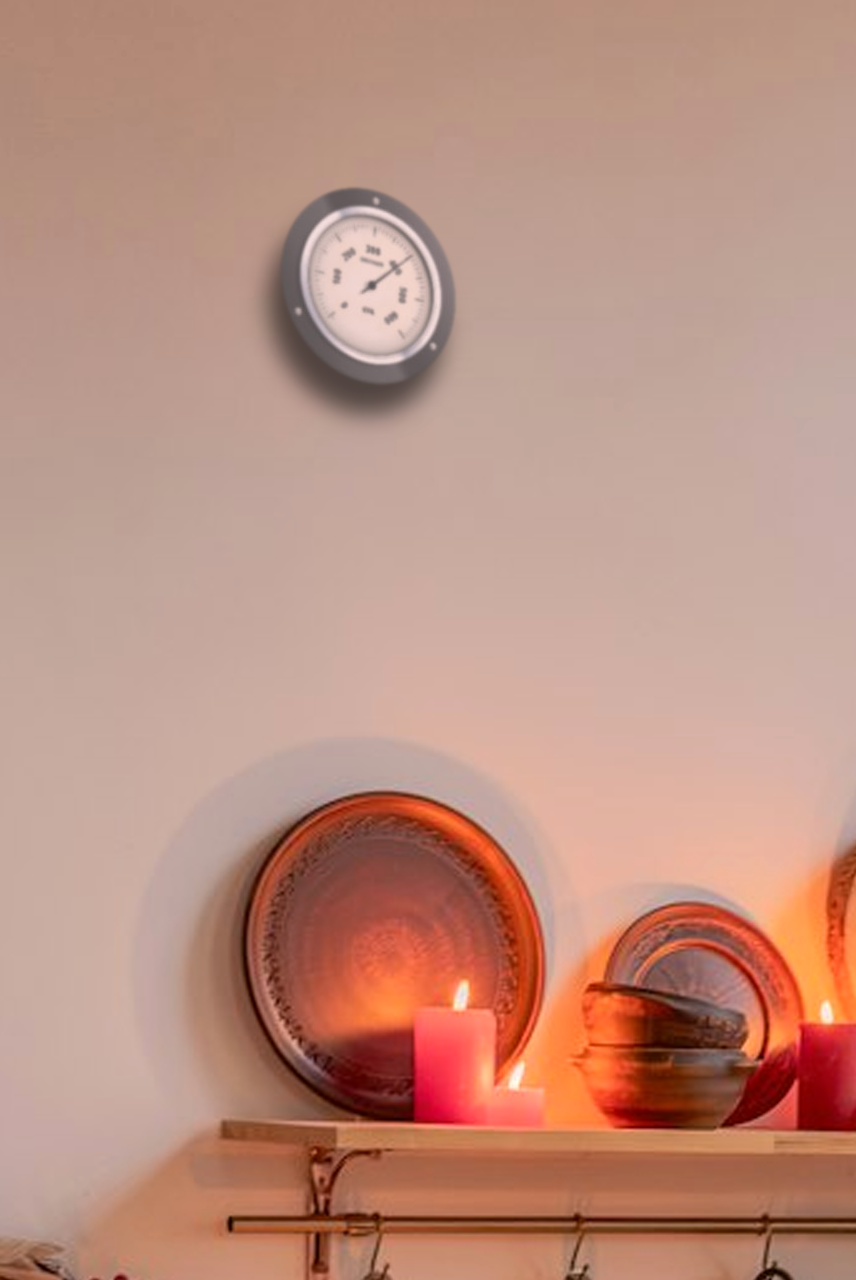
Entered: 400 kPa
